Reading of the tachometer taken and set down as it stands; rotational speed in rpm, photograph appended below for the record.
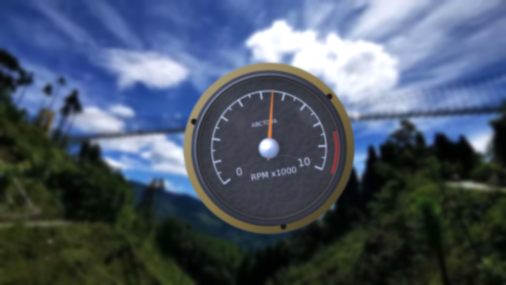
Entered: 5500 rpm
